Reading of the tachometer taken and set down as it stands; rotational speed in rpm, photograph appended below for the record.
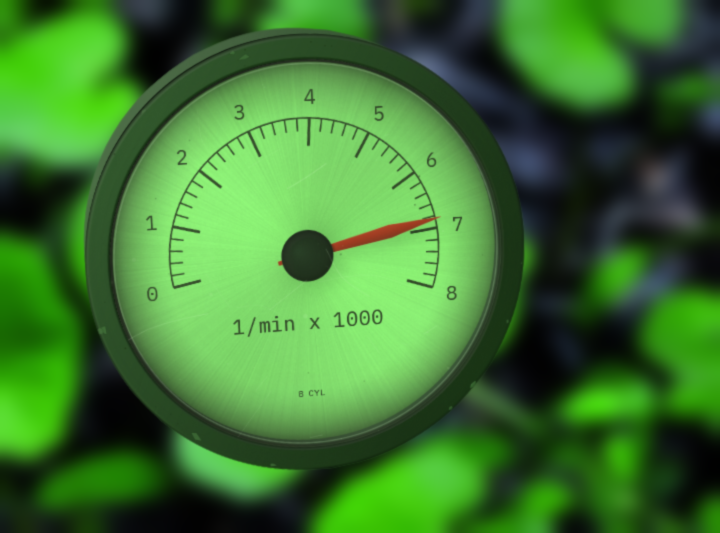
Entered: 6800 rpm
